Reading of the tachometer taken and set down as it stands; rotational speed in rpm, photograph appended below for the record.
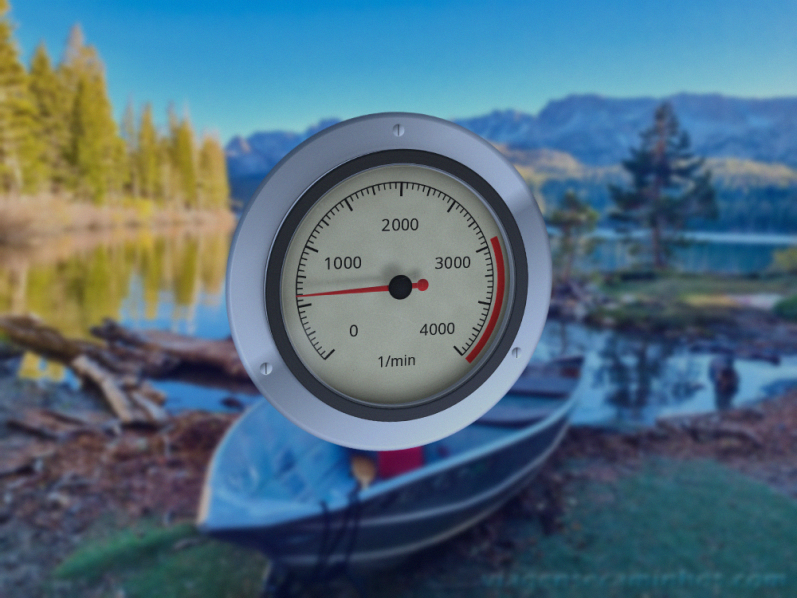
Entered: 600 rpm
